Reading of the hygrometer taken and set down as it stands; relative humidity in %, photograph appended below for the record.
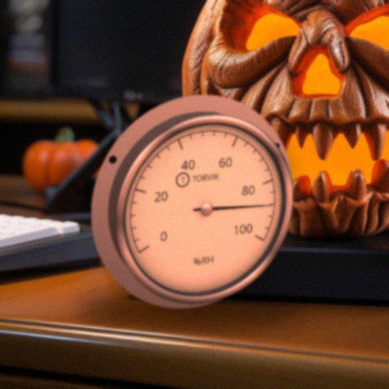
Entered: 88 %
